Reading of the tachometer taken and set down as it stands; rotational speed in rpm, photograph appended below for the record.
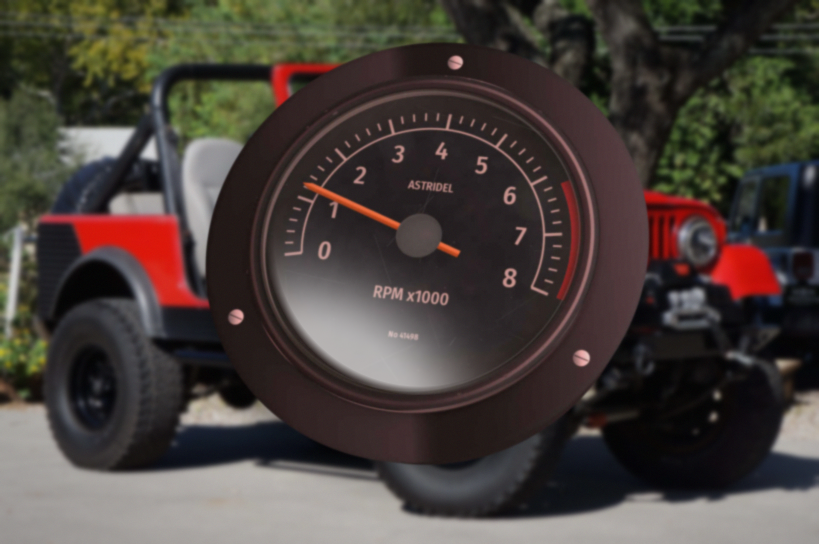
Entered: 1200 rpm
